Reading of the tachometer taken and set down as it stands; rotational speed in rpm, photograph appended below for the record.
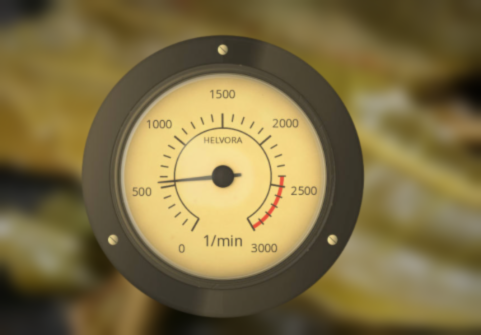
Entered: 550 rpm
